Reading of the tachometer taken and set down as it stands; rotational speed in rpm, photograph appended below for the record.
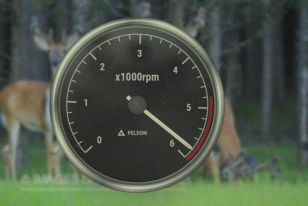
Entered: 5800 rpm
